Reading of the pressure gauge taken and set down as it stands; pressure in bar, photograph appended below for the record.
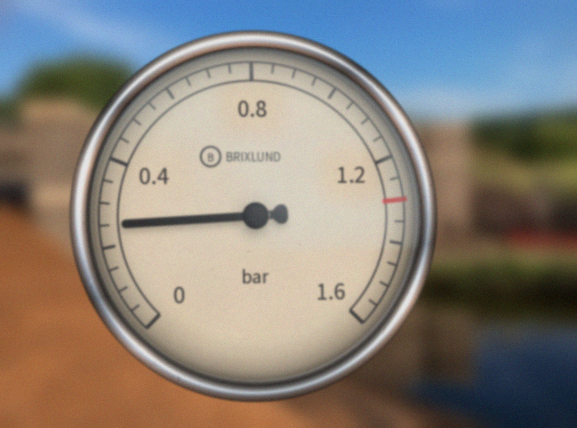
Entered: 0.25 bar
